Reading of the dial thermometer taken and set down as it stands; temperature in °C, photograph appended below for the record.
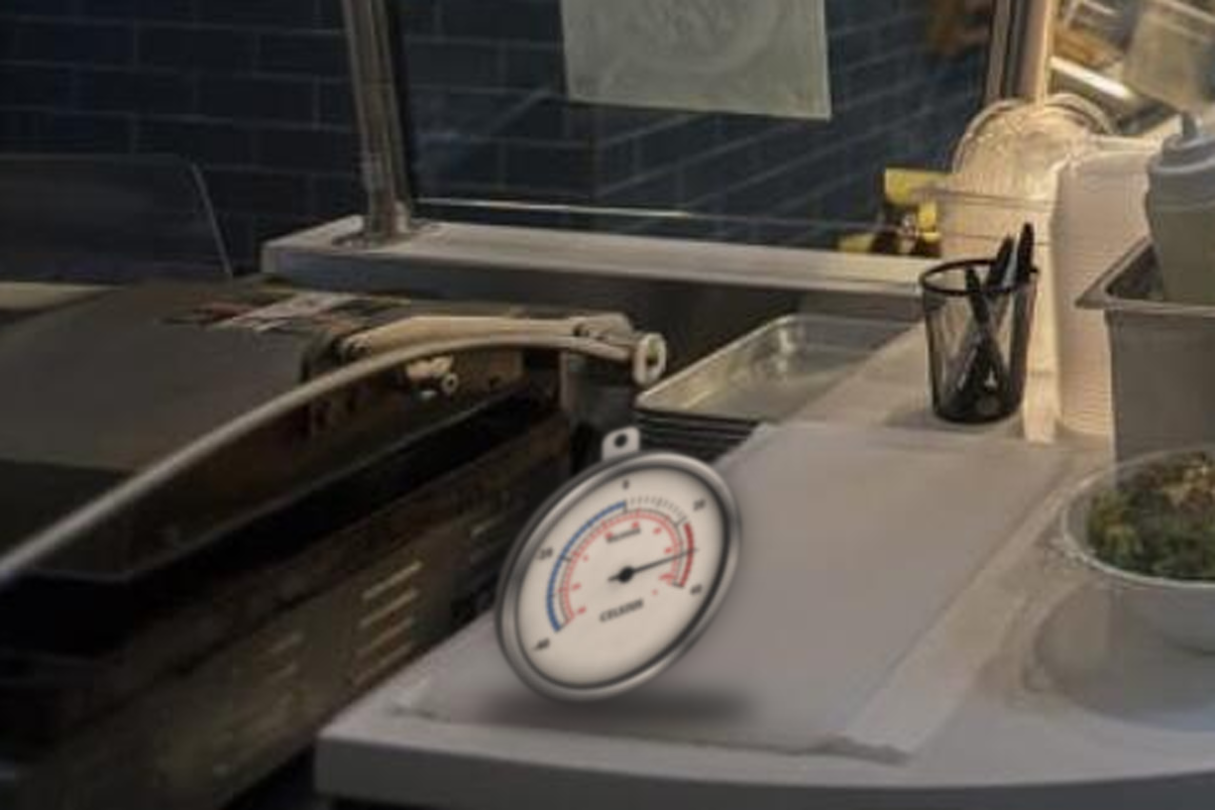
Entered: 30 °C
